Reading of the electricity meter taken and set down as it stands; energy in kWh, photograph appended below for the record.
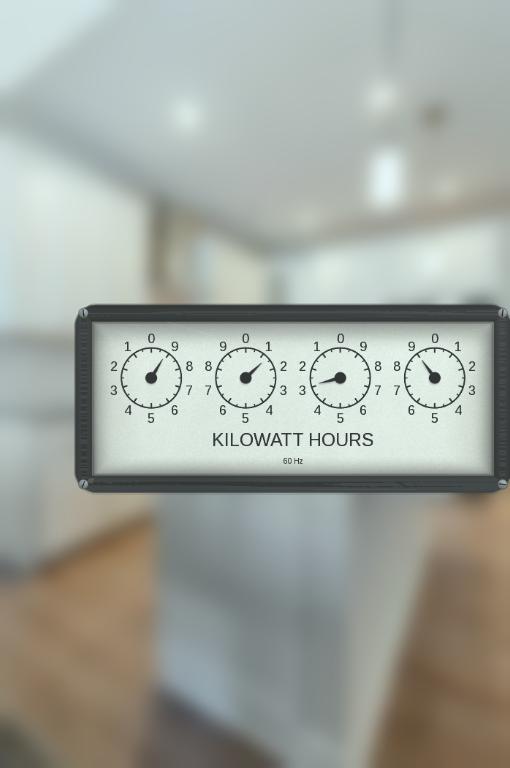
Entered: 9129 kWh
